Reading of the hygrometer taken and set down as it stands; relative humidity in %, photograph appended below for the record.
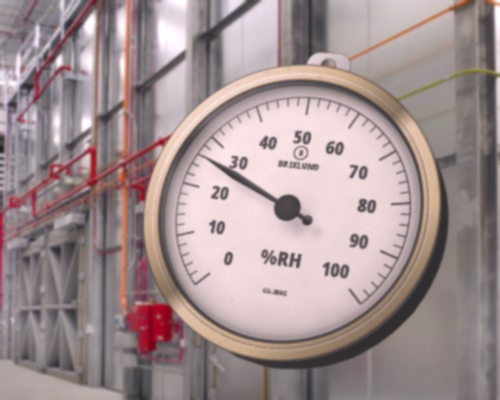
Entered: 26 %
